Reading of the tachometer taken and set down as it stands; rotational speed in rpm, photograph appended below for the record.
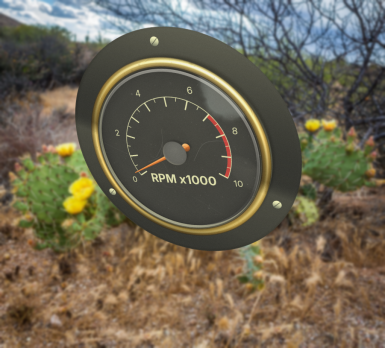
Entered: 250 rpm
